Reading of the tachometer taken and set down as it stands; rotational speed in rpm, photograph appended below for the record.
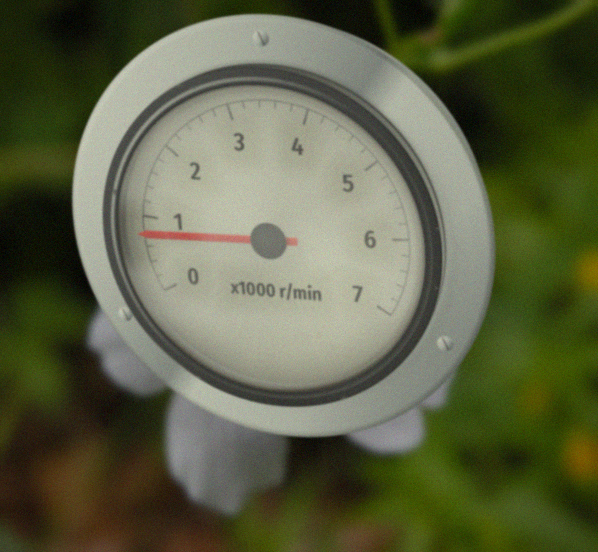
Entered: 800 rpm
